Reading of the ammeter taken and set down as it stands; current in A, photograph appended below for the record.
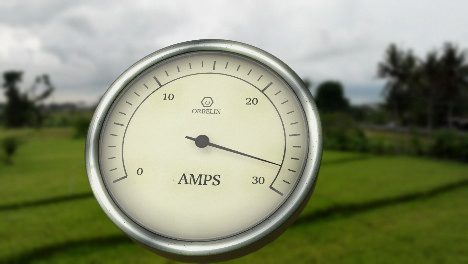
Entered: 28 A
